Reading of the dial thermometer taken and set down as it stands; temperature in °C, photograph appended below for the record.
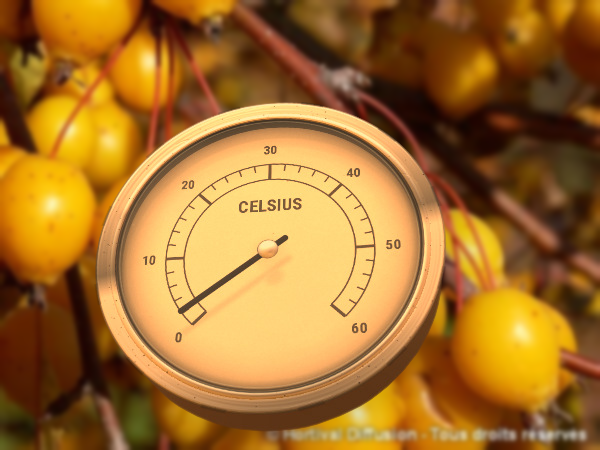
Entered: 2 °C
